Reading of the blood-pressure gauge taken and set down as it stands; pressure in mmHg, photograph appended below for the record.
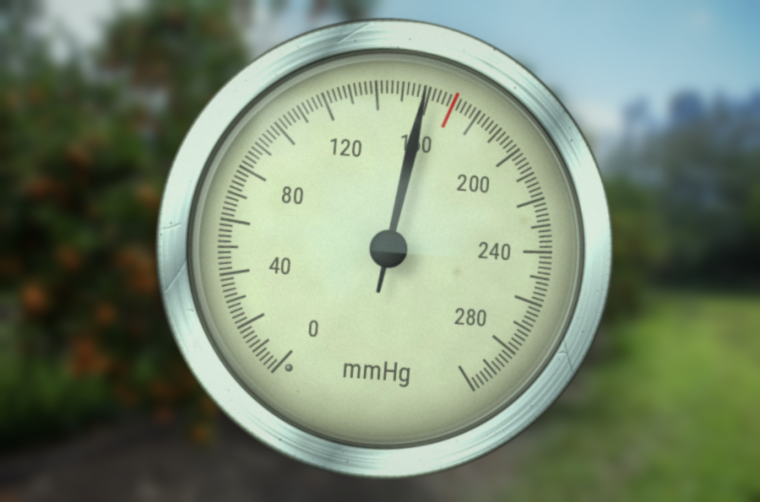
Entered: 158 mmHg
